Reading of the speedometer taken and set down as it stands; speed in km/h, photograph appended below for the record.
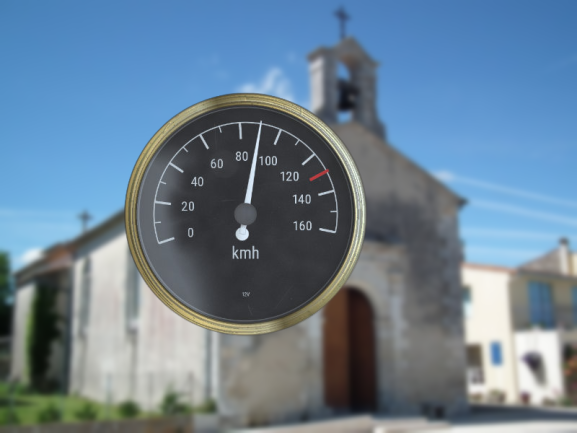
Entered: 90 km/h
